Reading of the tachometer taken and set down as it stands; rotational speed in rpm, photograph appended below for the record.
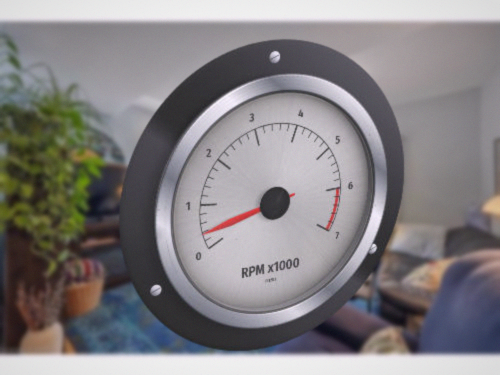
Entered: 400 rpm
